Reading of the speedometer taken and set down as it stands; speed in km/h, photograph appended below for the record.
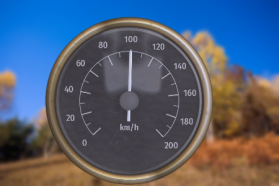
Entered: 100 km/h
